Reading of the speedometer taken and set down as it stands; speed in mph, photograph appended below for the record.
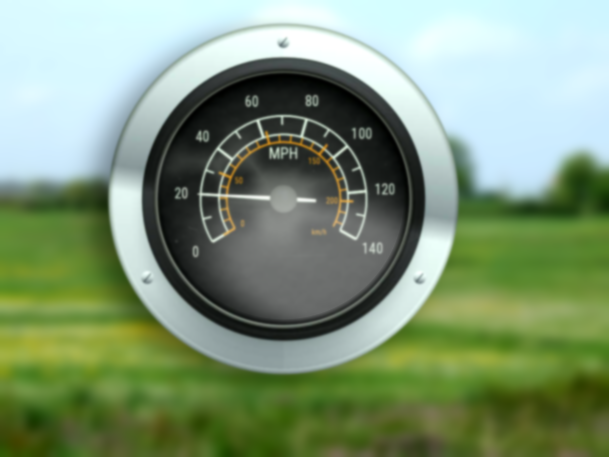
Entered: 20 mph
